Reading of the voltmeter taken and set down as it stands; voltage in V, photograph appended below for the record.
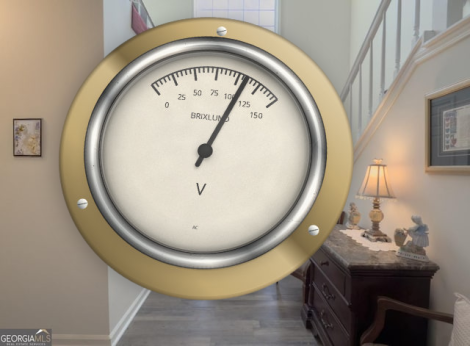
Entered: 110 V
